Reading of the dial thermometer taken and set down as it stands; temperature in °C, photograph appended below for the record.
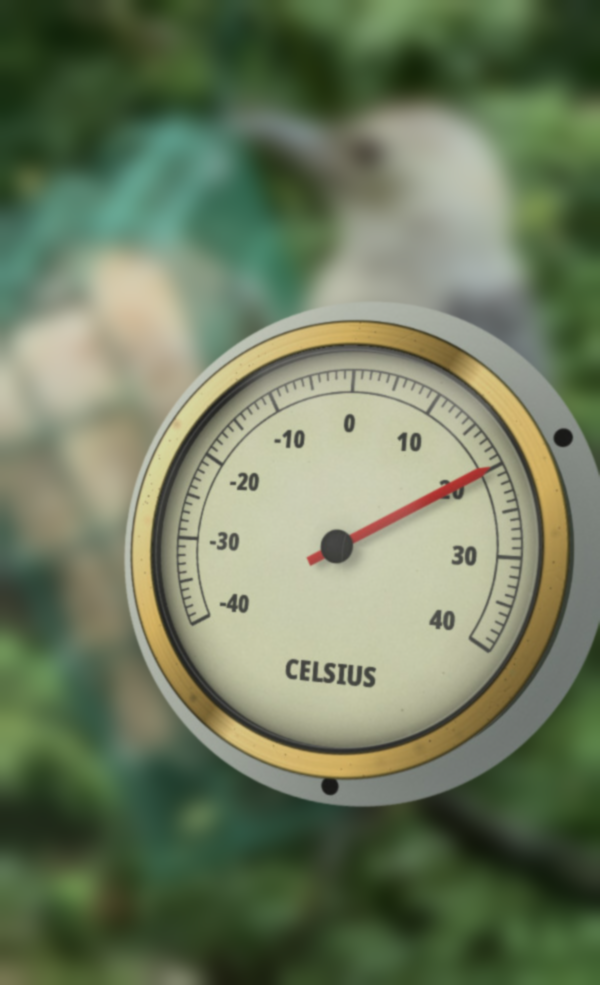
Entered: 20 °C
